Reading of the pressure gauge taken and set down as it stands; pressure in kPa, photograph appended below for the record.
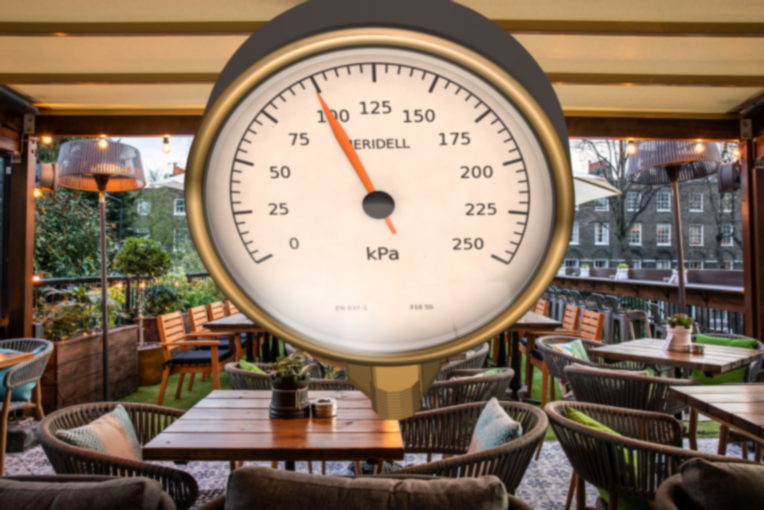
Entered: 100 kPa
